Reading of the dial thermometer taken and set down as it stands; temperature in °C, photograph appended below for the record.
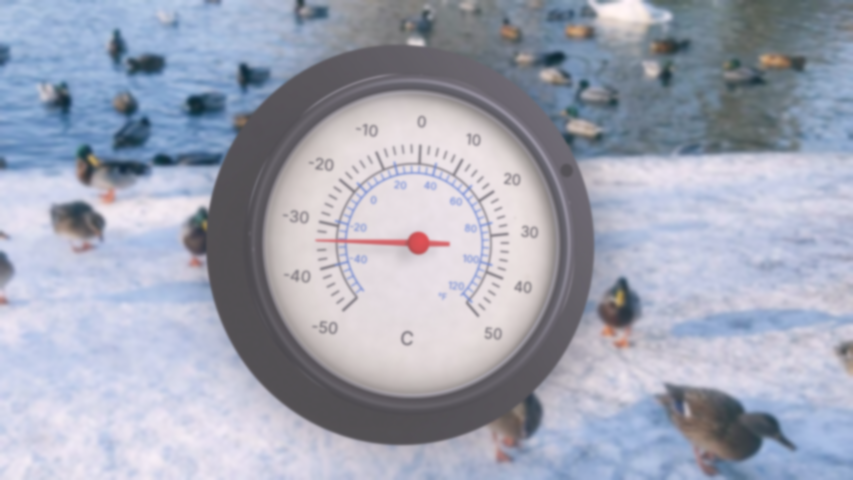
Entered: -34 °C
